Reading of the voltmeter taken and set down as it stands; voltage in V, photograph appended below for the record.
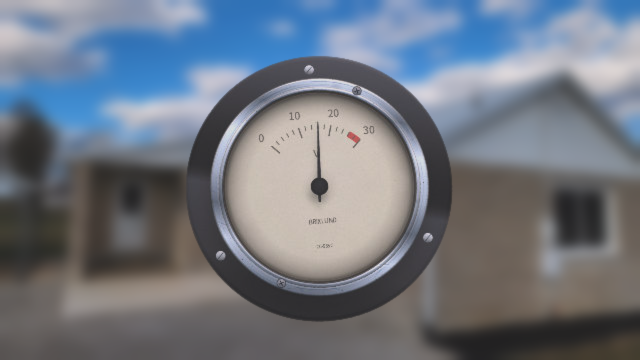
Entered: 16 V
